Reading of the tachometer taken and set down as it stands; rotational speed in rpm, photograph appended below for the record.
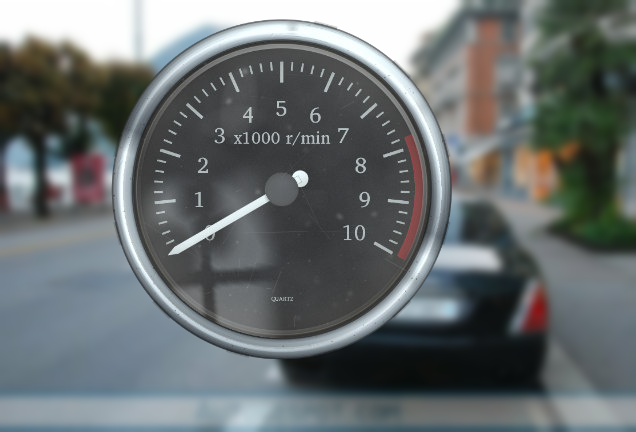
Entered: 0 rpm
